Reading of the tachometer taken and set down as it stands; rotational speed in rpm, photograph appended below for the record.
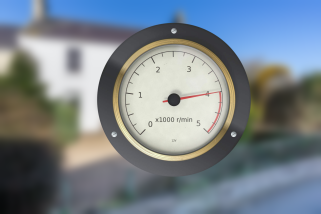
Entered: 4000 rpm
